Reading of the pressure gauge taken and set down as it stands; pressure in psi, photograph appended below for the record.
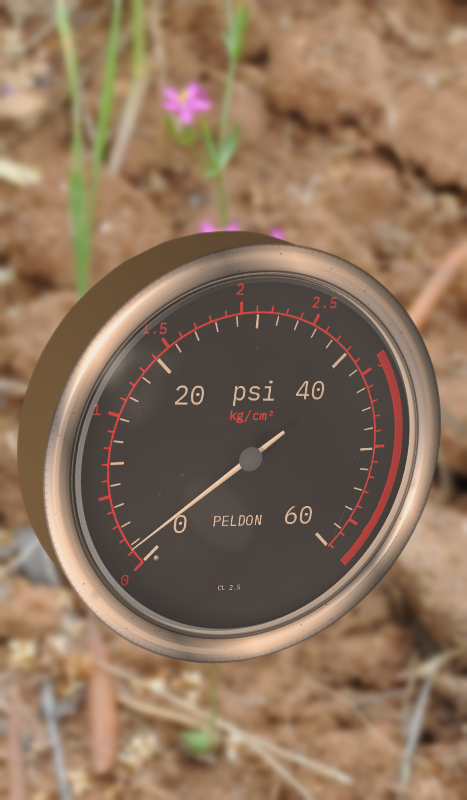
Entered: 2 psi
